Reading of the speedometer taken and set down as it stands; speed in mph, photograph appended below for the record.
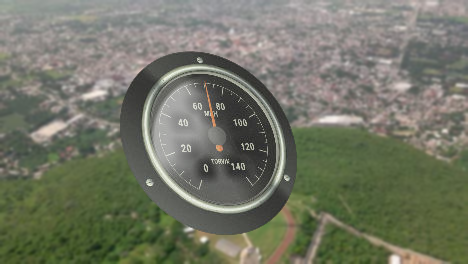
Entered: 70 mph
